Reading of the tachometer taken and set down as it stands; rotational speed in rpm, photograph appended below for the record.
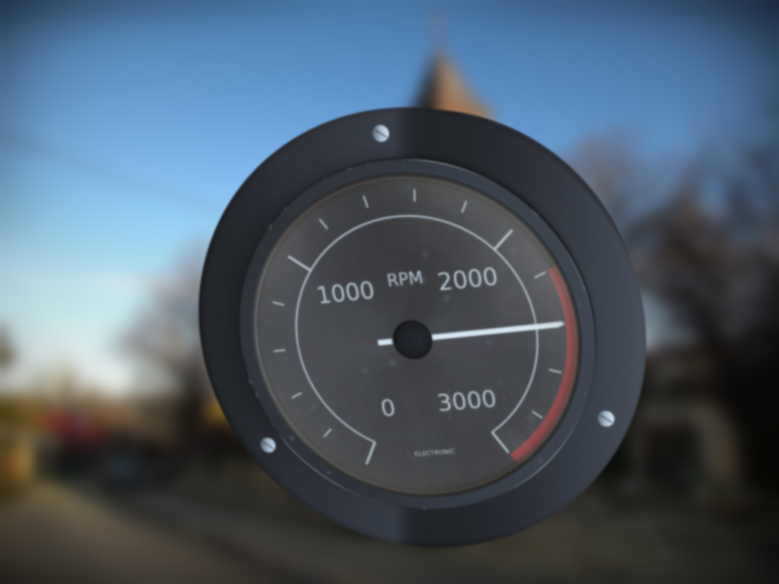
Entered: 2400 rpm
